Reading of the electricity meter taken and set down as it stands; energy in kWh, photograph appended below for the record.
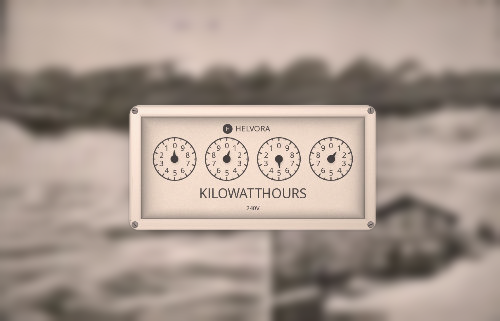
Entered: 51 kWh
